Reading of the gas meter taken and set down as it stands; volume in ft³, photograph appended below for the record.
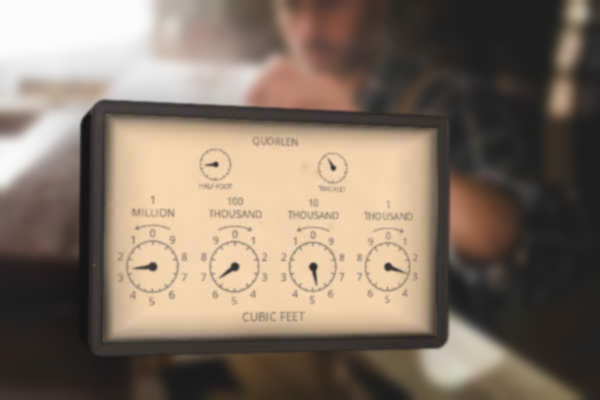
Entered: 265300 ft³
